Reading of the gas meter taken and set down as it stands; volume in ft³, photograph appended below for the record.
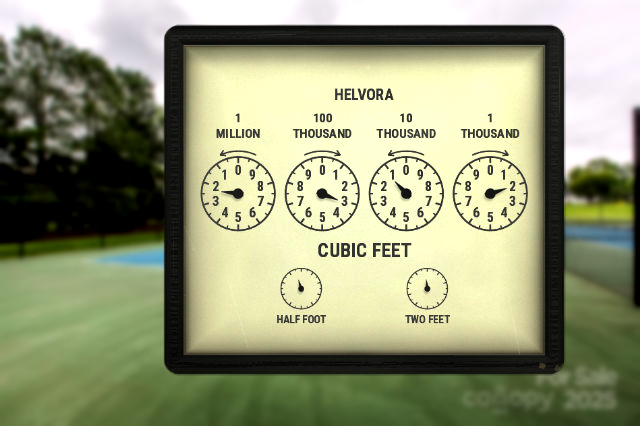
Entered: 231200 ft³
